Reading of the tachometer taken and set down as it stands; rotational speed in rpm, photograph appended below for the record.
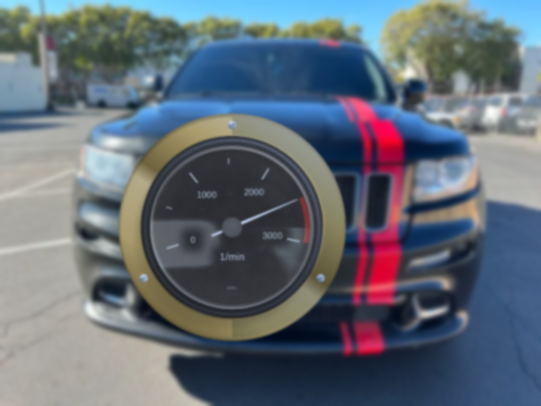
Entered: 2500 rpm
